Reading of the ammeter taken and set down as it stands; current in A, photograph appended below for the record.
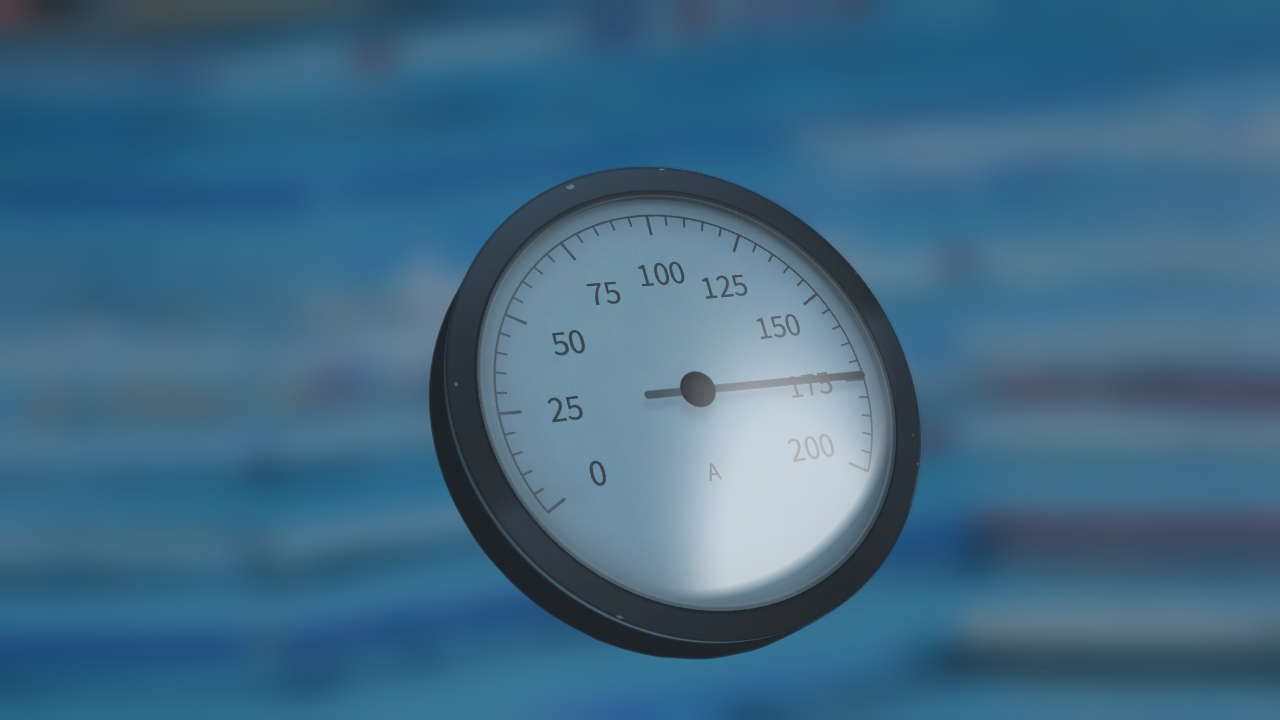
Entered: 175 A
